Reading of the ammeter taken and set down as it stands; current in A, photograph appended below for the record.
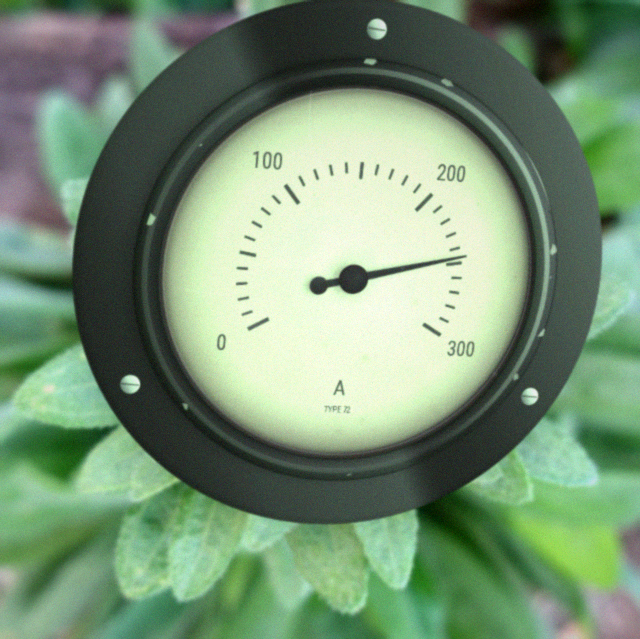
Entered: 245 A
